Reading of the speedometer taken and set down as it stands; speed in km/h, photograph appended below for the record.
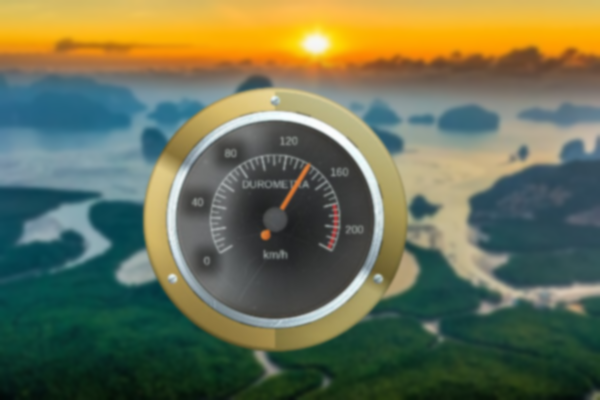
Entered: 140 km/h
